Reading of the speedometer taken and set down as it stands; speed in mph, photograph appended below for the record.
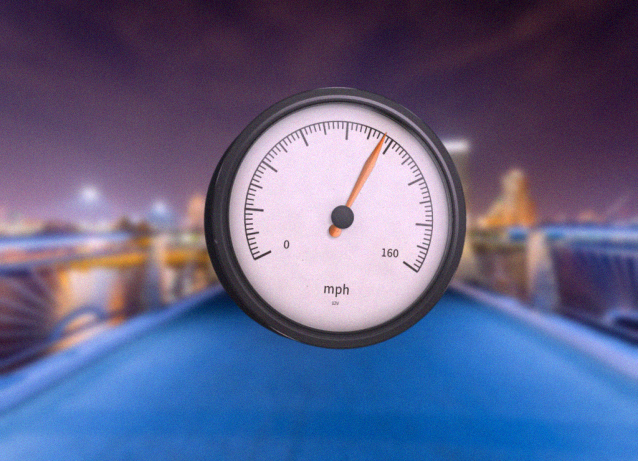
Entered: 96 mph
